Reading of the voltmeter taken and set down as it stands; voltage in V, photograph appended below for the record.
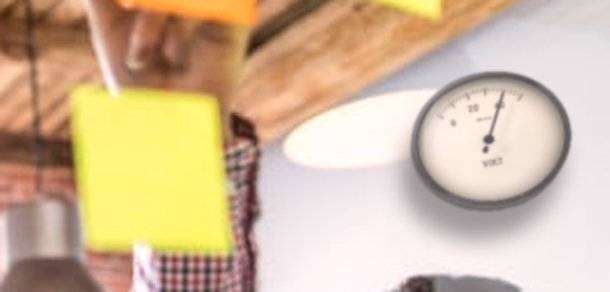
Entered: 40 V
